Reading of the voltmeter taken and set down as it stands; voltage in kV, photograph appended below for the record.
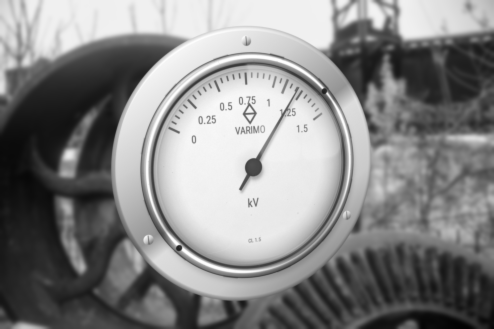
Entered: 1.2 kV
